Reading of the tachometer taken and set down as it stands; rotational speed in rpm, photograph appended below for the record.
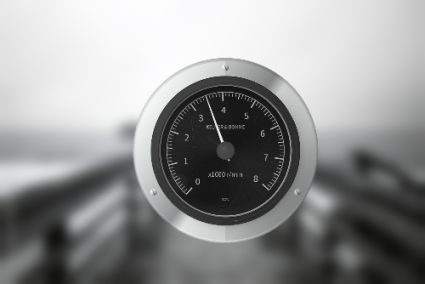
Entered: 3500 rpm
